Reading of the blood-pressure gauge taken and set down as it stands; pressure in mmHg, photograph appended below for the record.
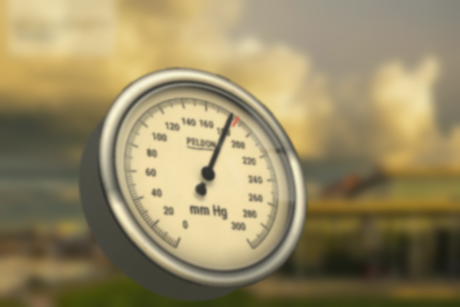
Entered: 180 mmHg
